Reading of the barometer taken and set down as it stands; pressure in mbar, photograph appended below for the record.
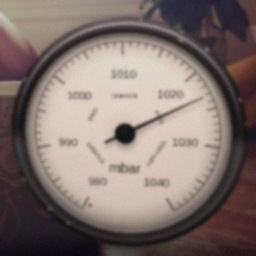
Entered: 1023 mbar
